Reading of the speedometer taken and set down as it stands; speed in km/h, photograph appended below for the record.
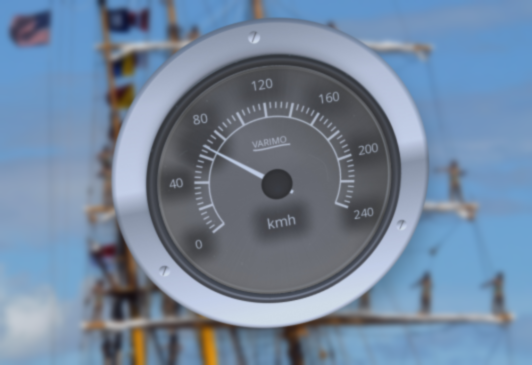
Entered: 68 km/h
